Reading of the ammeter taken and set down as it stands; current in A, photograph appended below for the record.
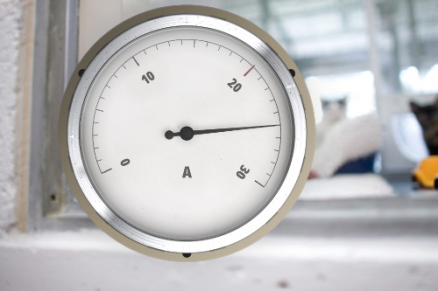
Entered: 25 A
